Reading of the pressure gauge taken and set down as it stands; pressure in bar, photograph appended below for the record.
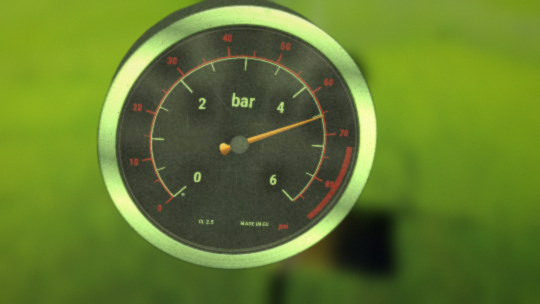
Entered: 4.5 bar
